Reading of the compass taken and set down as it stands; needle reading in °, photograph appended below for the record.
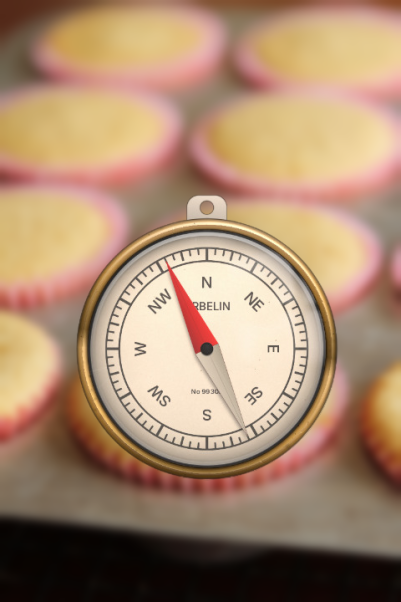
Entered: 335 °
